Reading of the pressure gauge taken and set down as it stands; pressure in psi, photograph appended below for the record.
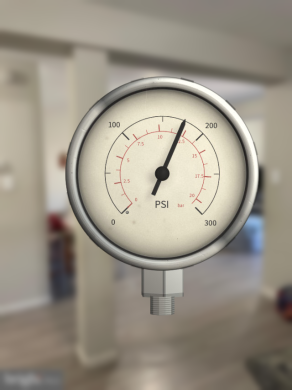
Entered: 175 psi
